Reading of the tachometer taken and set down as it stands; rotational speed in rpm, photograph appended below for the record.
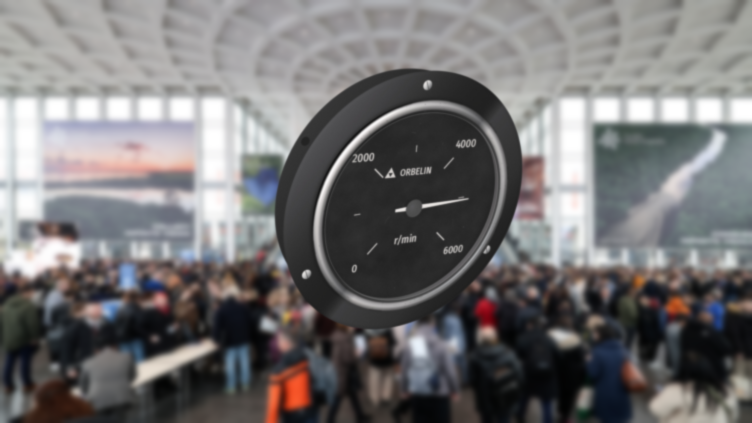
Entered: 5000 rpm
